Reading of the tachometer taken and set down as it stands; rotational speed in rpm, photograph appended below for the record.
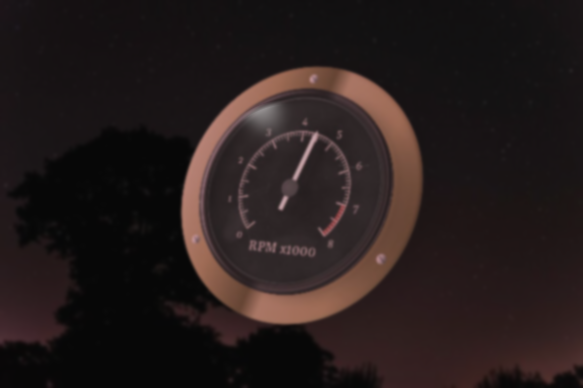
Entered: 4500 rpm
